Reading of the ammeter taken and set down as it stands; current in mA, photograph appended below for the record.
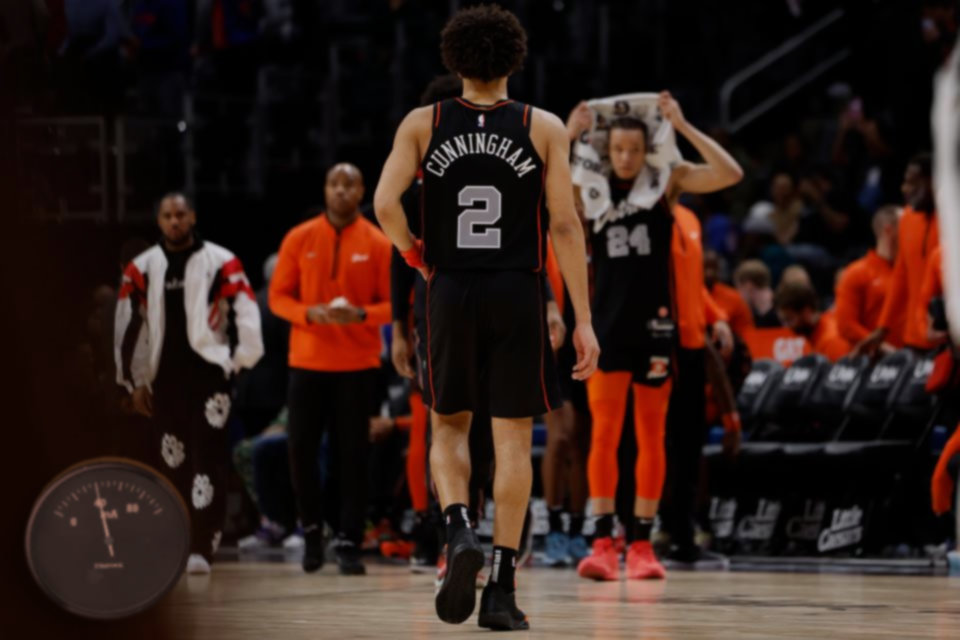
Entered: 40 mA
